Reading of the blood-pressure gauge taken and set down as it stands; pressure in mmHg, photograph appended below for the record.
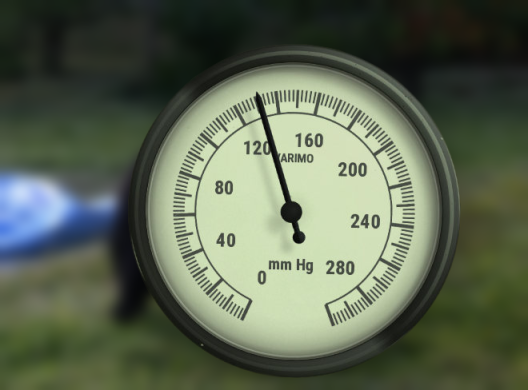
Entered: 132 mmHg
